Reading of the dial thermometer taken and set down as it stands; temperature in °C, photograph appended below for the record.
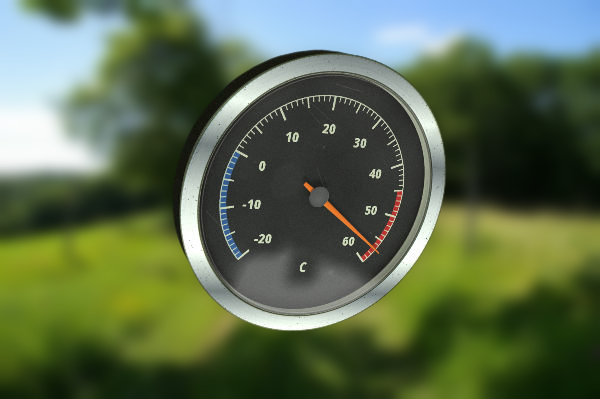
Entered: 57 °C
